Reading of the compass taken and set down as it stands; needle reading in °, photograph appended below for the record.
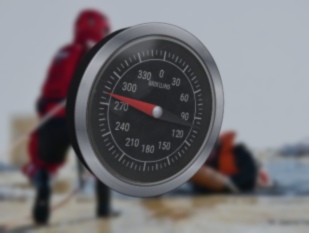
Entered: 280 °
